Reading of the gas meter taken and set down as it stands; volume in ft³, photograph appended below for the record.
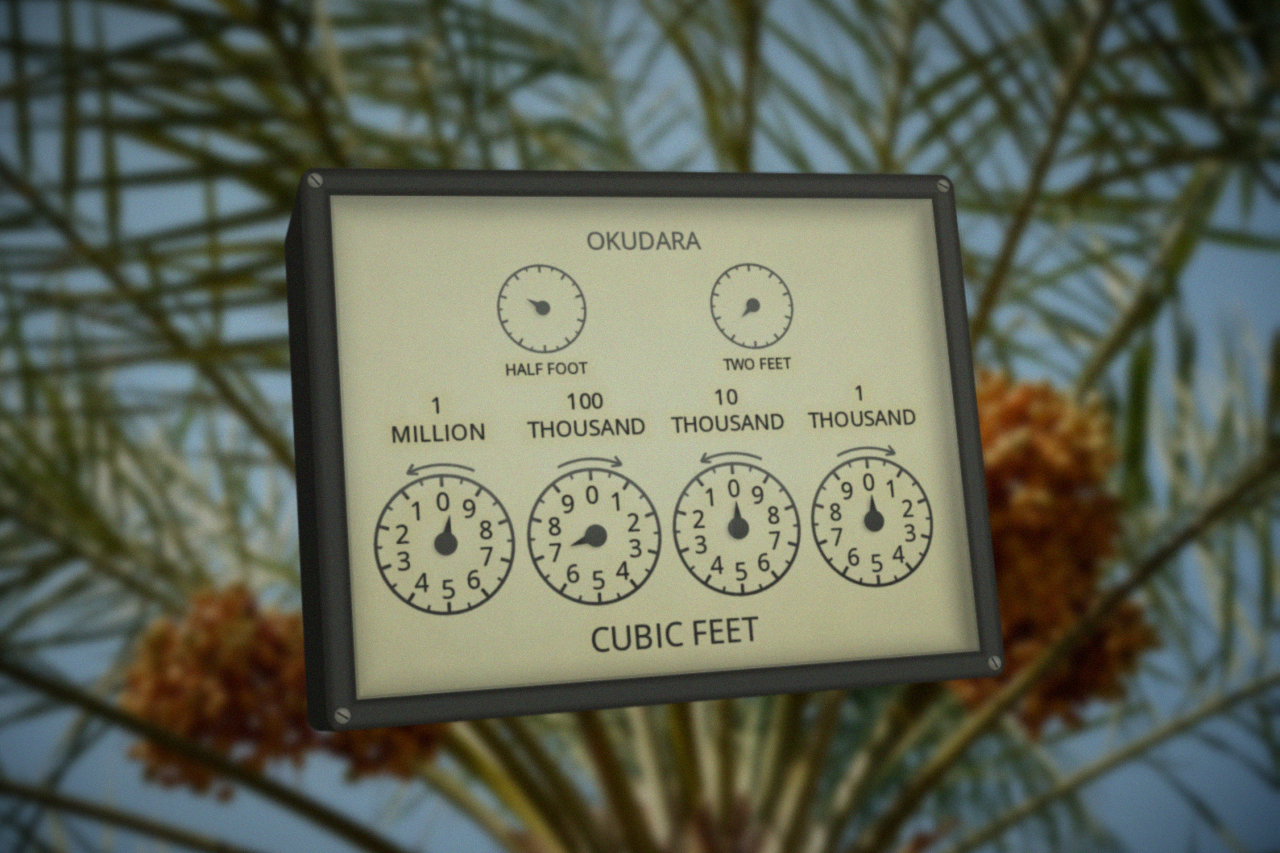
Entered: 970000 ft³
